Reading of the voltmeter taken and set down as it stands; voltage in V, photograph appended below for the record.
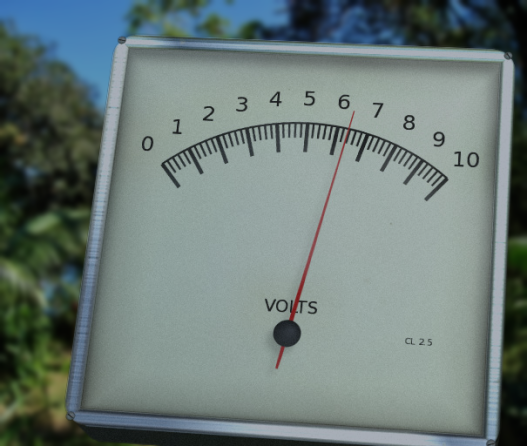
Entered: 6.4 V
